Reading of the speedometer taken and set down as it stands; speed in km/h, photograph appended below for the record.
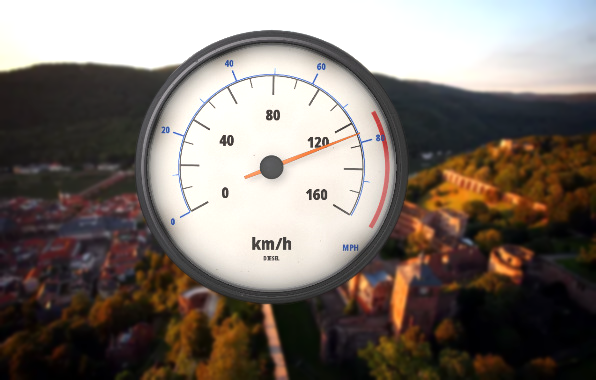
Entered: 125 km/h
